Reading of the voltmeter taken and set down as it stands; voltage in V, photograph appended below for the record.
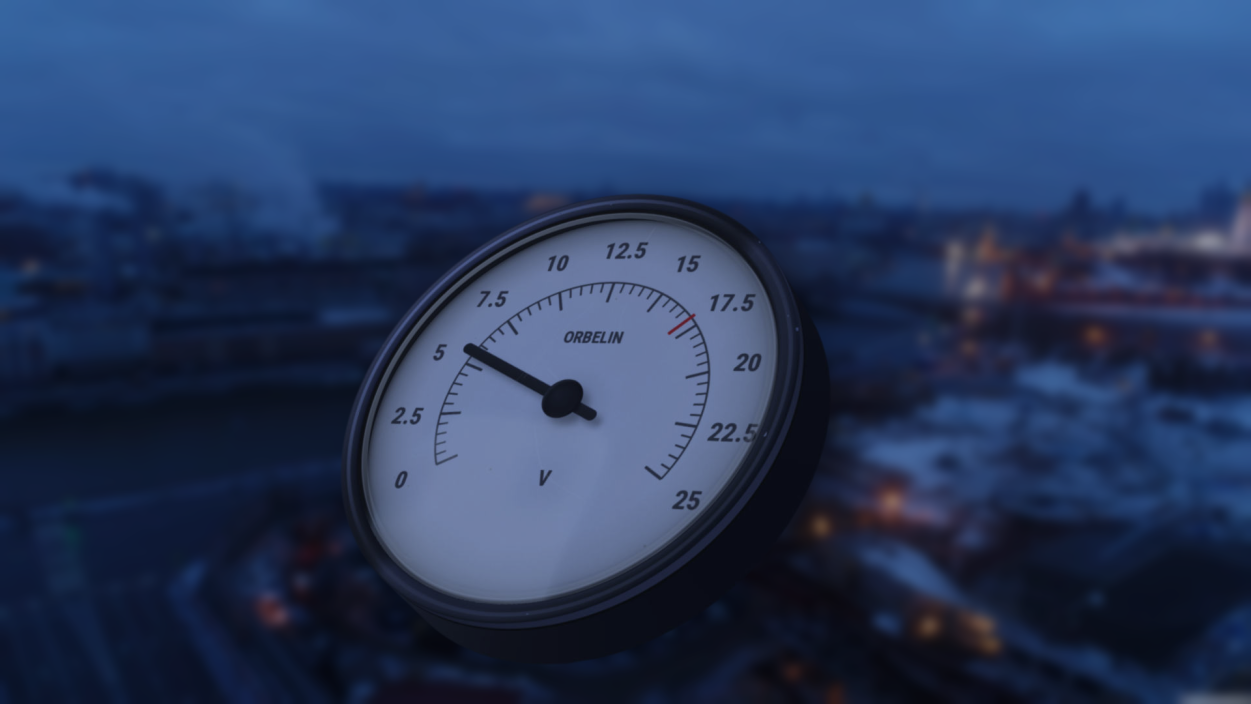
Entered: 5.5 V
